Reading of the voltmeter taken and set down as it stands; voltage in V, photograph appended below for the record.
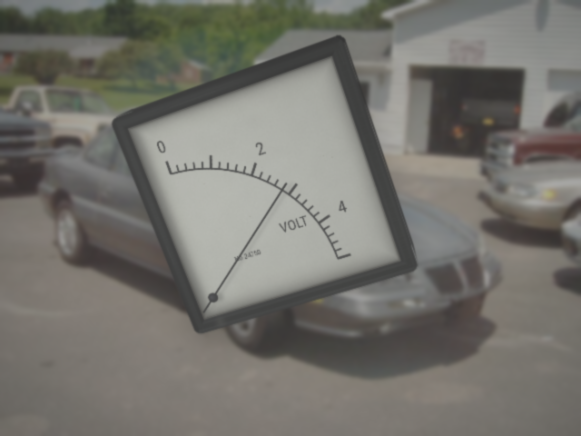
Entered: 2.8 V
